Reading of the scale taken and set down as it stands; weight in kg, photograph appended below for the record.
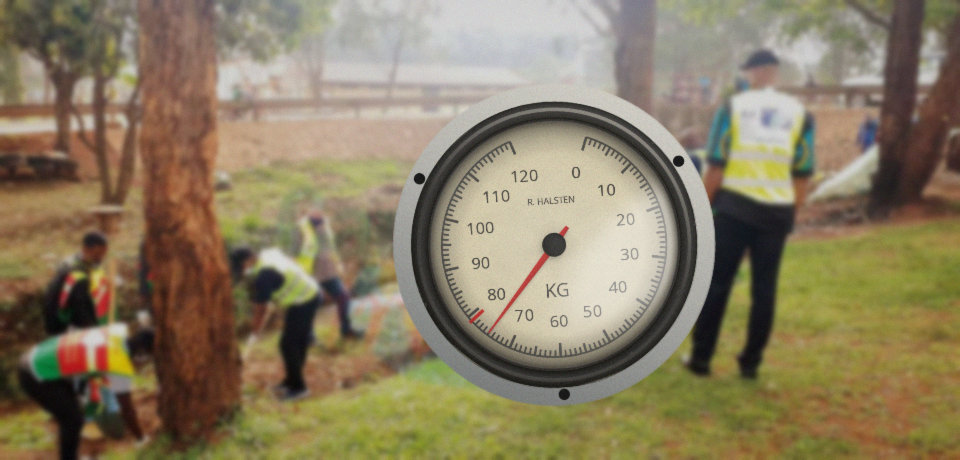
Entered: 75 kg
